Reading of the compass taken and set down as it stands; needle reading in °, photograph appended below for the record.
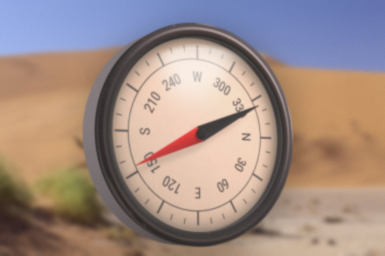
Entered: 155 °
